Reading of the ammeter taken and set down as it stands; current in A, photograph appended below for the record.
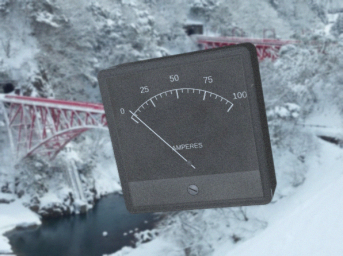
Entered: 5 A
